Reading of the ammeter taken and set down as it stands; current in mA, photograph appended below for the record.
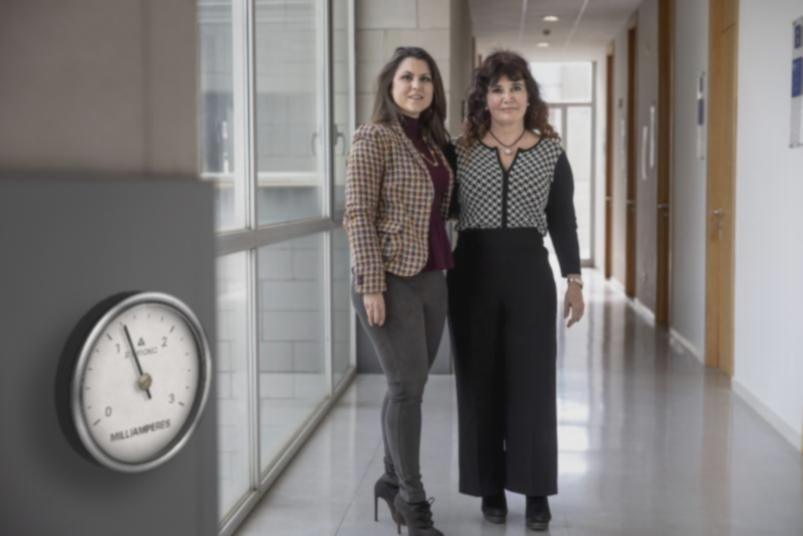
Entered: 1.2 mA
